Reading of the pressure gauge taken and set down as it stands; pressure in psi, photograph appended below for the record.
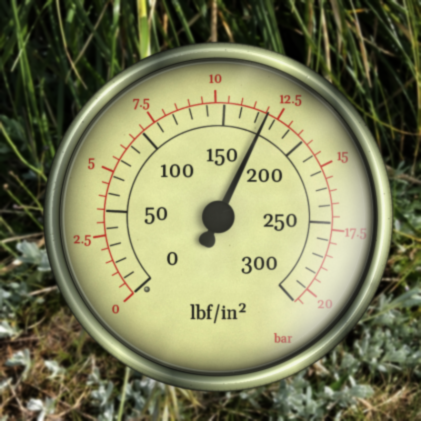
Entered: 175 psi
